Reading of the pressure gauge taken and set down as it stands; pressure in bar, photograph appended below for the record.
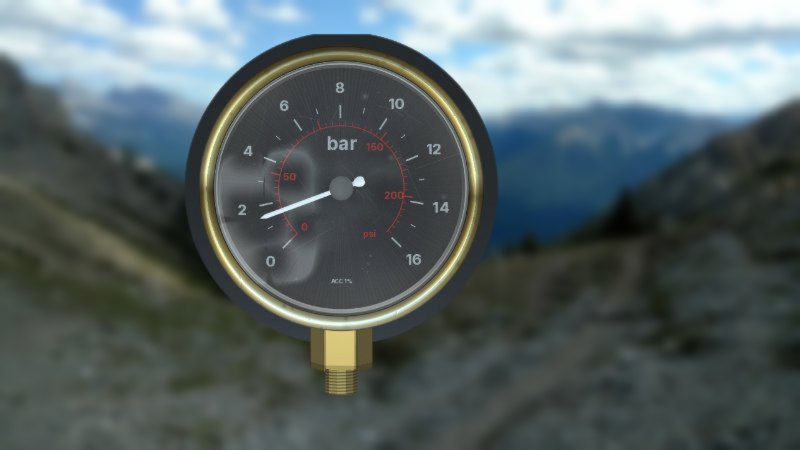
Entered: 1.5 bar
